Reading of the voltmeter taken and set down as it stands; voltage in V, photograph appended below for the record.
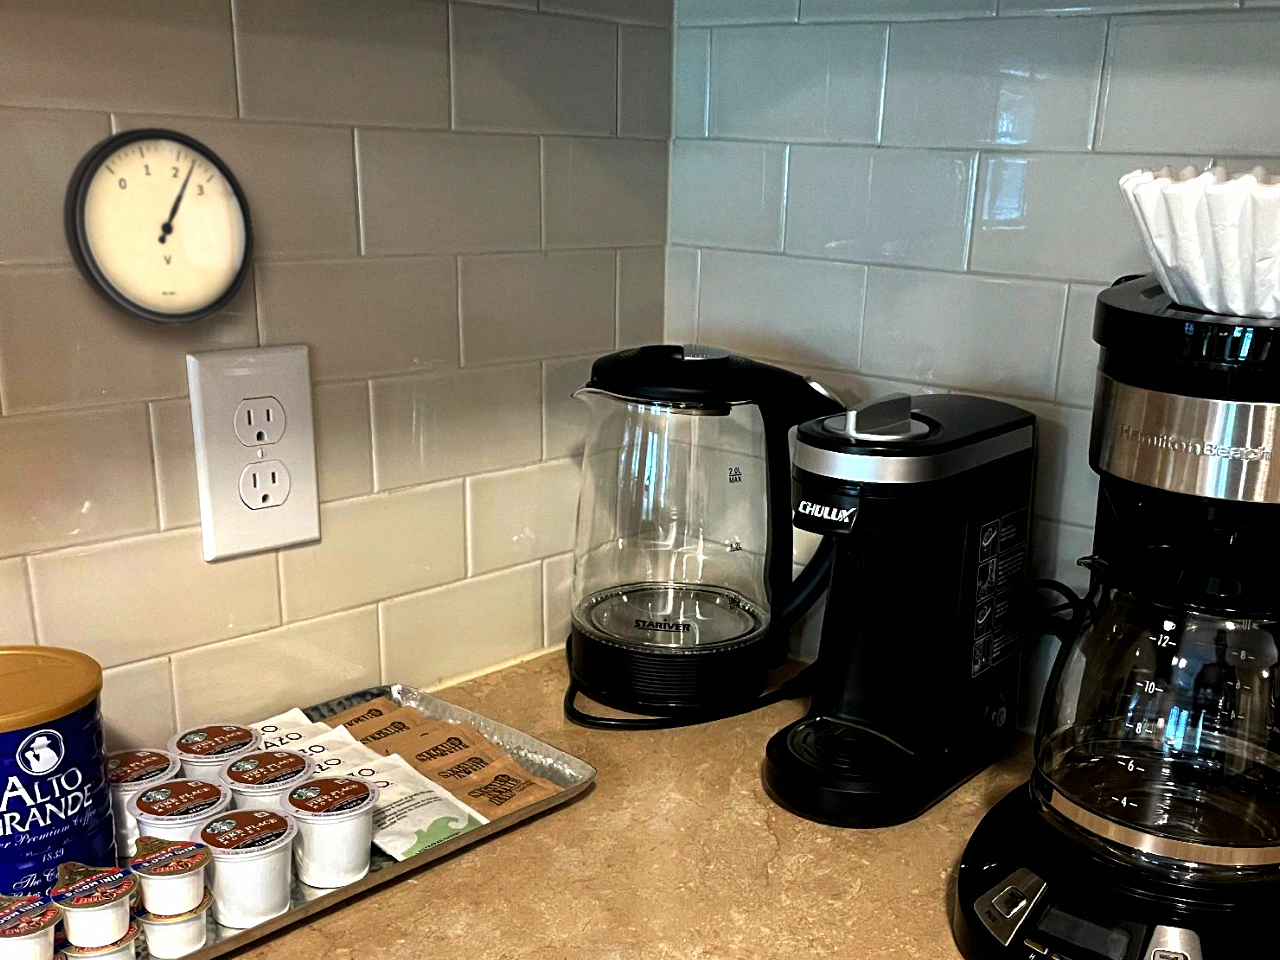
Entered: 2.4 V
